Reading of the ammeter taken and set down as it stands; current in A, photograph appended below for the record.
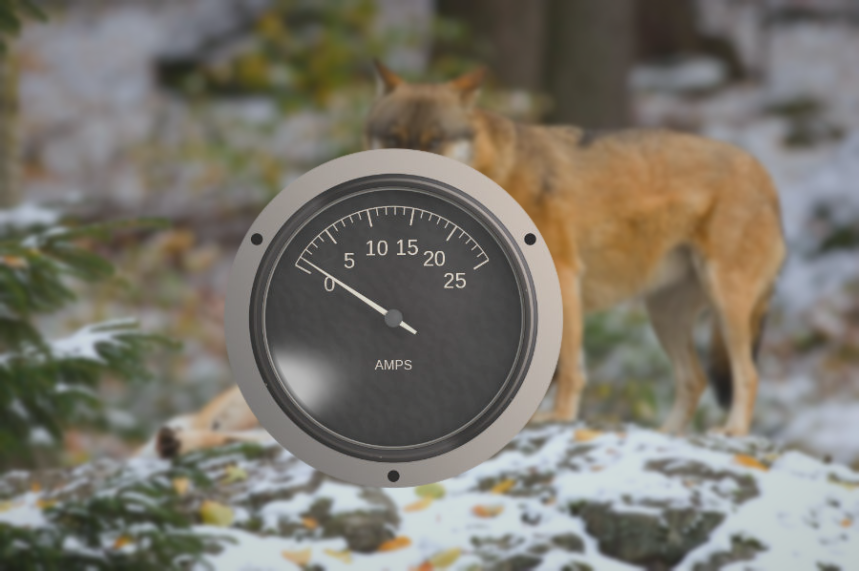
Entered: 1 A
